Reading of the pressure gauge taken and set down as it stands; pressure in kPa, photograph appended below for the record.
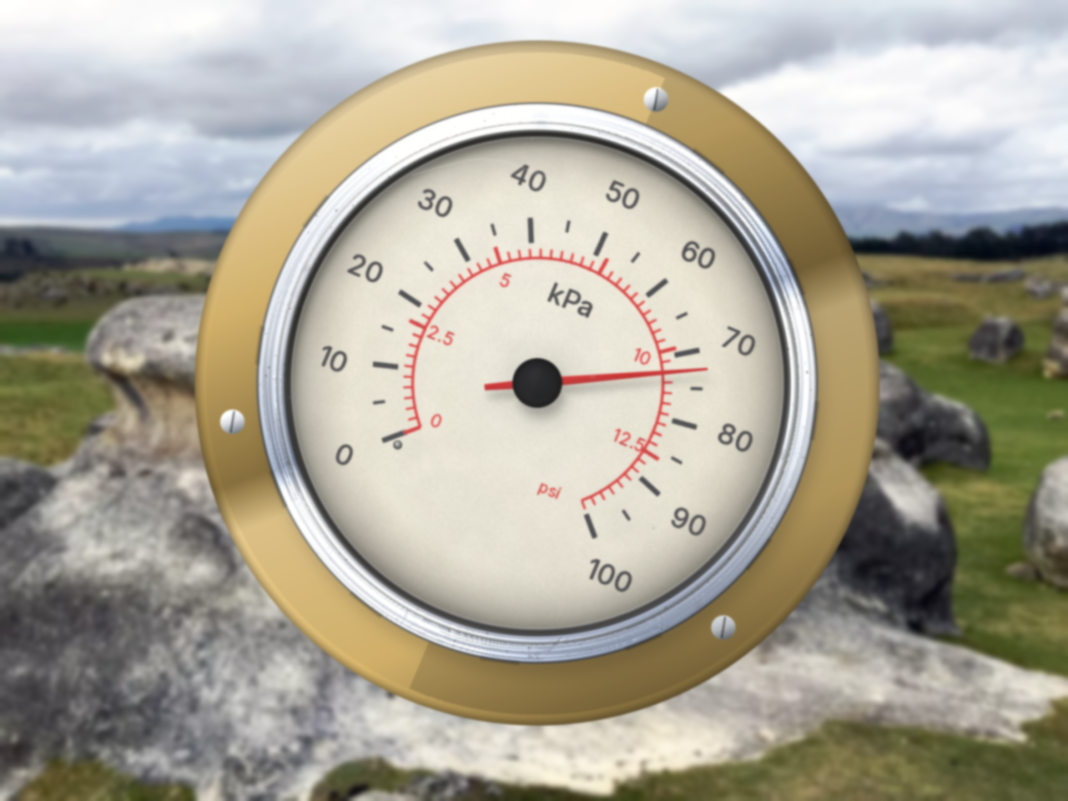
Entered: 72.5 kPa
